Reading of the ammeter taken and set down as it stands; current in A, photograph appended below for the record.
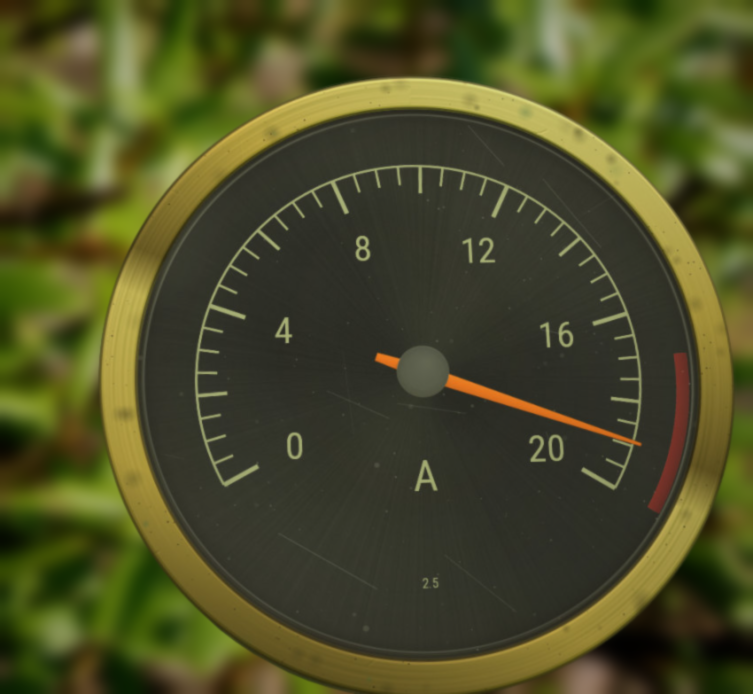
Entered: 19 A
